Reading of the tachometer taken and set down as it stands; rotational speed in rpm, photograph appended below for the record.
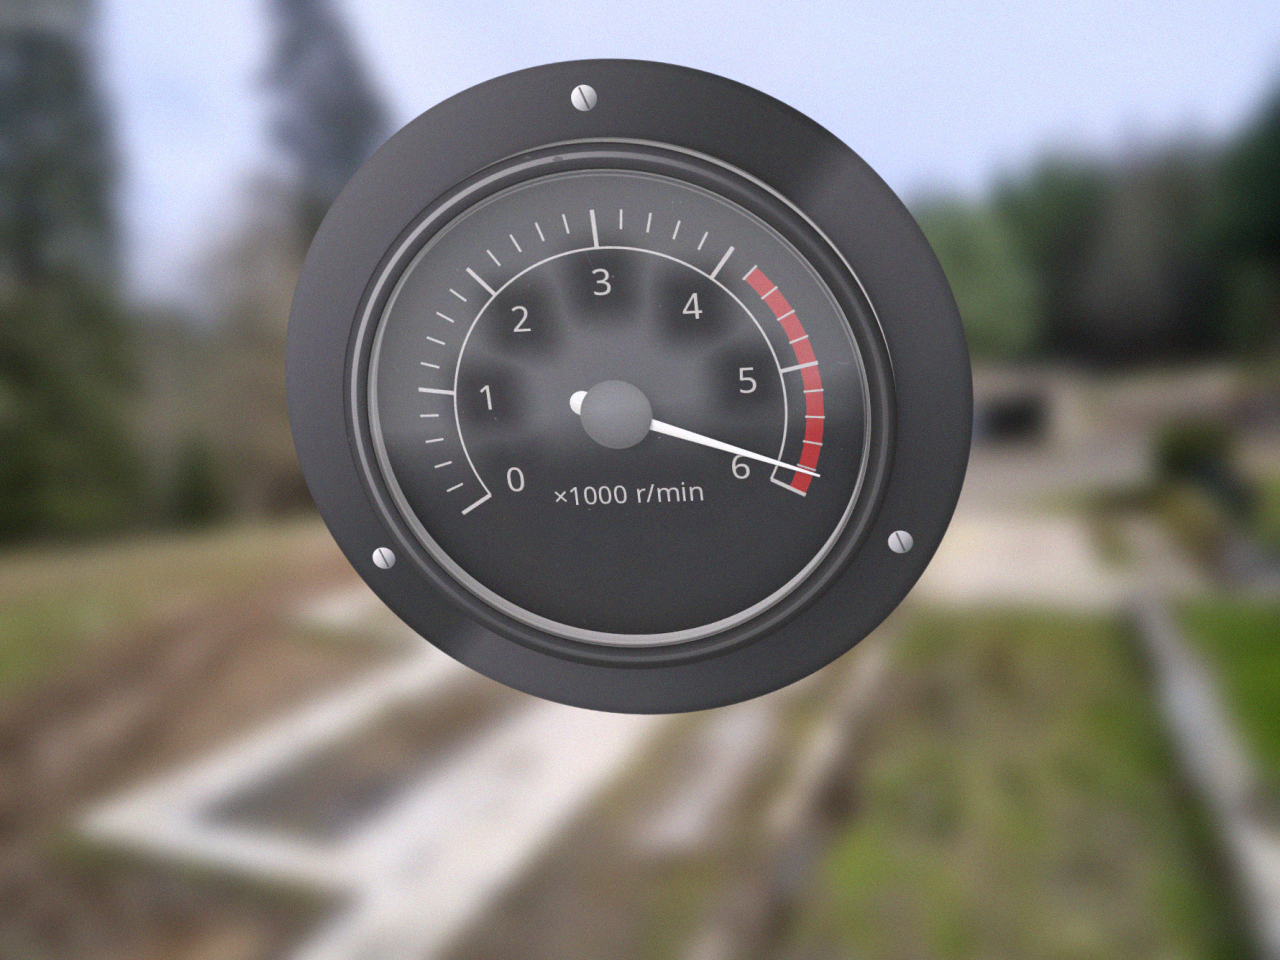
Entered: 5800 rpm
